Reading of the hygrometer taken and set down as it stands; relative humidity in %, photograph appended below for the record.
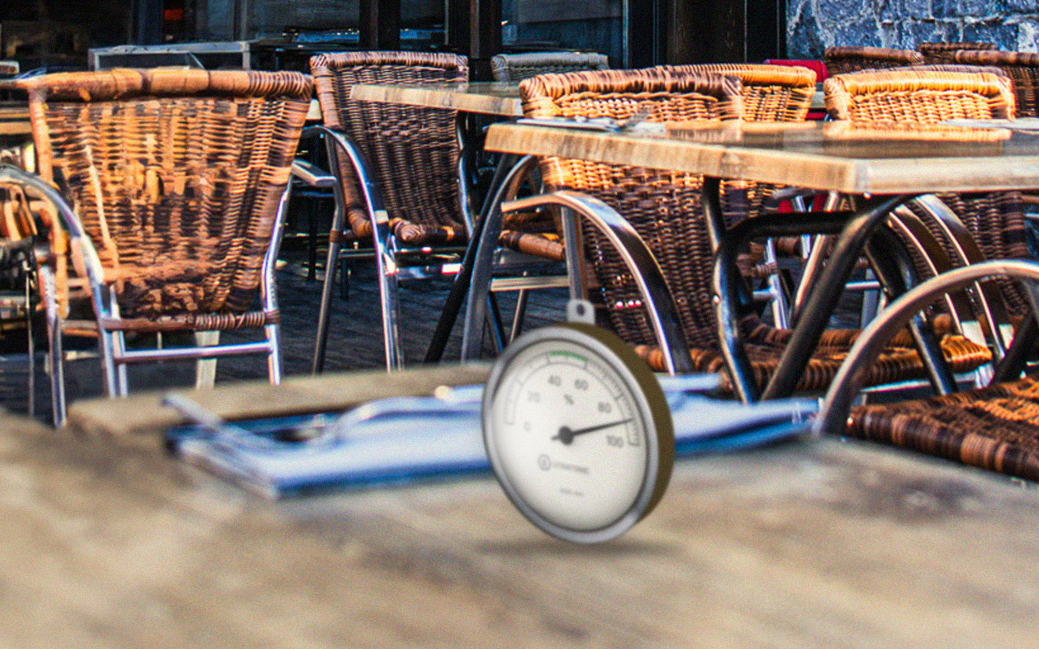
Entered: 90 %
